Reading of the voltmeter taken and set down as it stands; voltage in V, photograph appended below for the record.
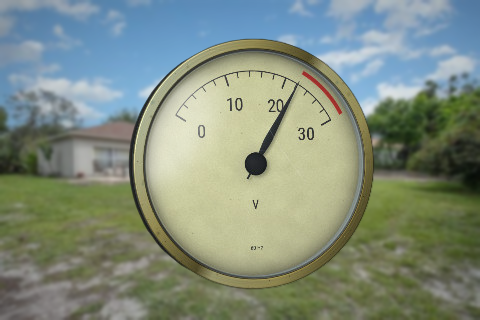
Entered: 22 V
